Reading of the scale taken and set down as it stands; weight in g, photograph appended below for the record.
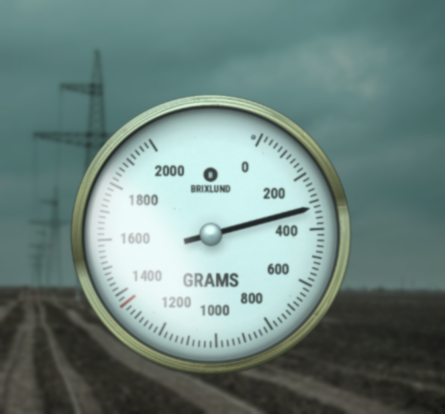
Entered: 320 g
